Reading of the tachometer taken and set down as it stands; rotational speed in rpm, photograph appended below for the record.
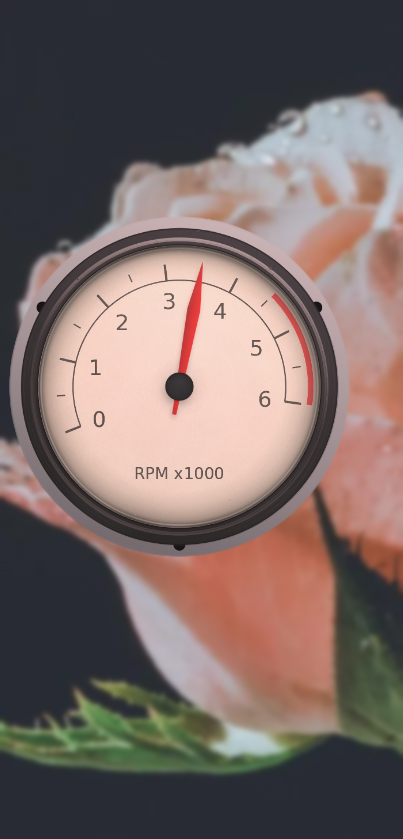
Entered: 3500 rpm
